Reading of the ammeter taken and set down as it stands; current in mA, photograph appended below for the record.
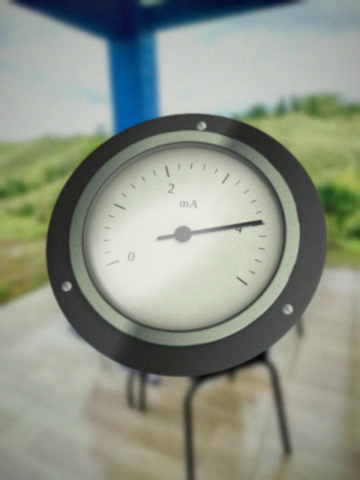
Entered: 4 mA
